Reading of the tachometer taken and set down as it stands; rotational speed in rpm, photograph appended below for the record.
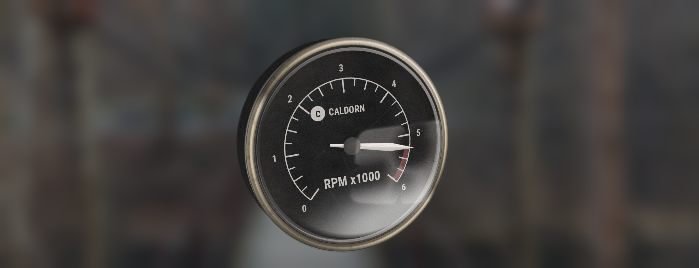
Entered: 5250 rpm
